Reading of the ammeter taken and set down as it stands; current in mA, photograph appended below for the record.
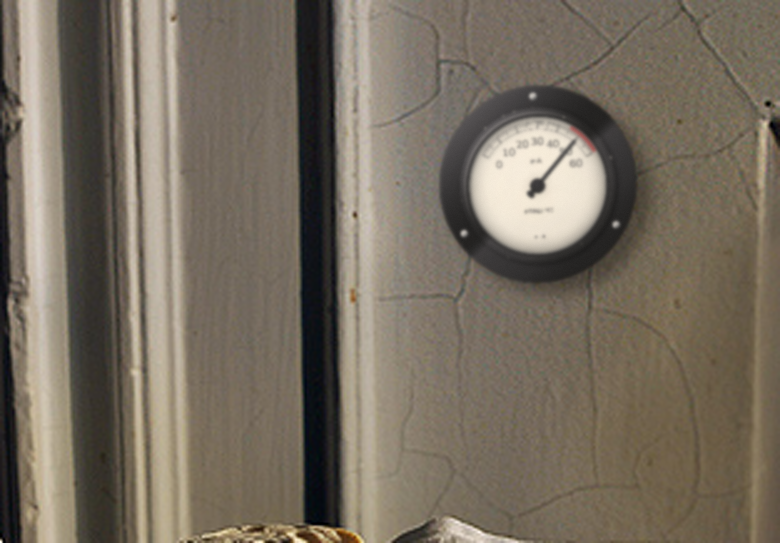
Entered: 50 mA
